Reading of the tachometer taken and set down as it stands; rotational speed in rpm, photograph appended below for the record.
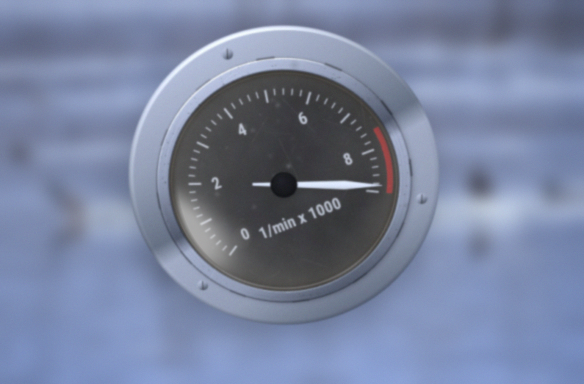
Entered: 8800 rpm
